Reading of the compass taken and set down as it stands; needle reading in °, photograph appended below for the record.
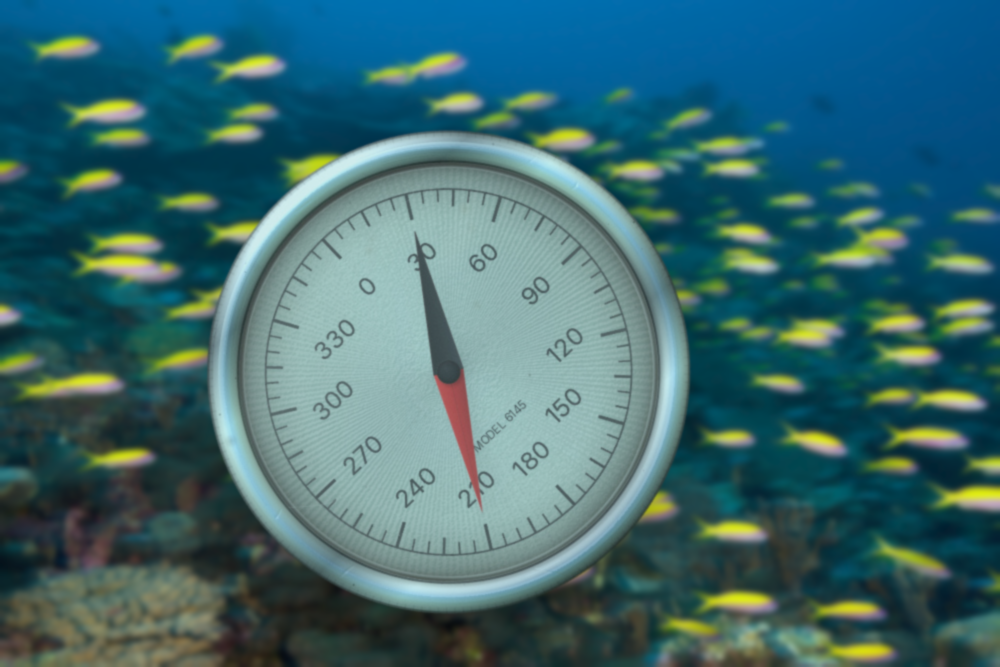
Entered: 210 °
